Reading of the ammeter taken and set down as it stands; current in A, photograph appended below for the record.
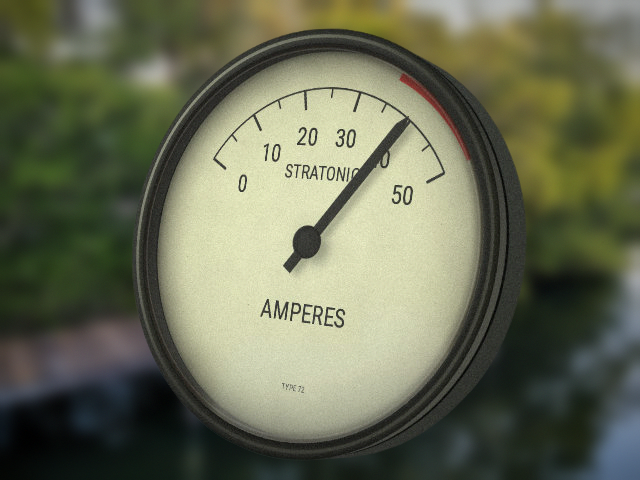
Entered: 40 A
